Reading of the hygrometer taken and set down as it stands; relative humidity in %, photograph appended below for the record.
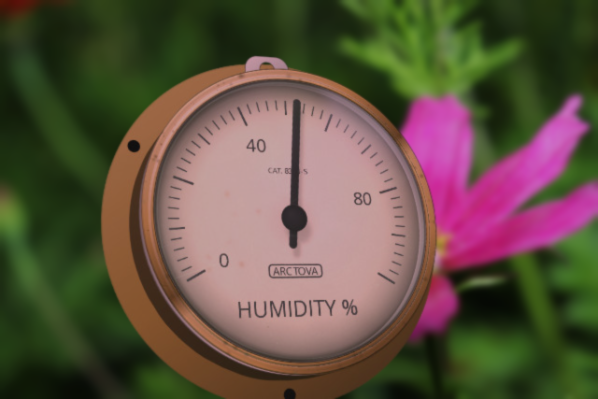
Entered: 52 %
